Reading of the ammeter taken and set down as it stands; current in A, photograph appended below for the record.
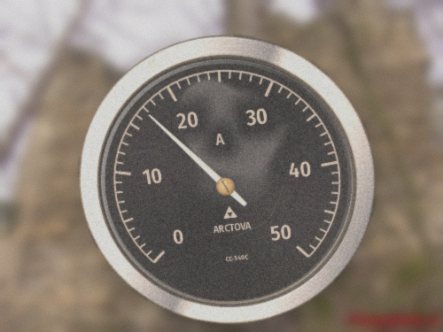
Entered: 17 A
